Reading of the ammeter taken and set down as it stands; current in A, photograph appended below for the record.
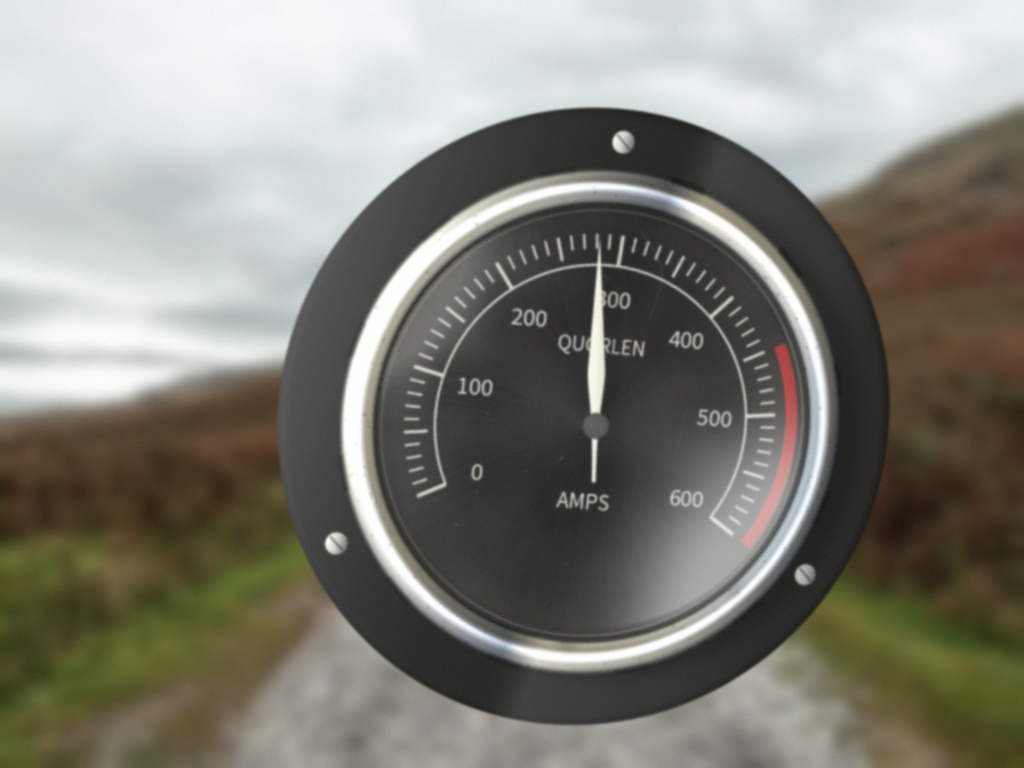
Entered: 280 A
